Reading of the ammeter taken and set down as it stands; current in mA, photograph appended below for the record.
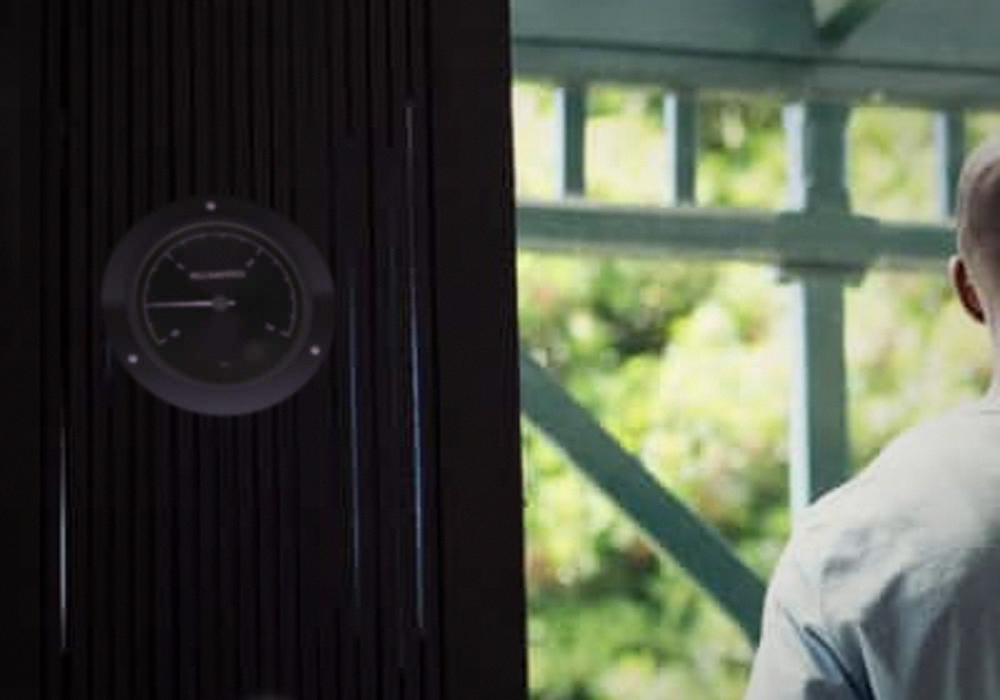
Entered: 0.4 mA
